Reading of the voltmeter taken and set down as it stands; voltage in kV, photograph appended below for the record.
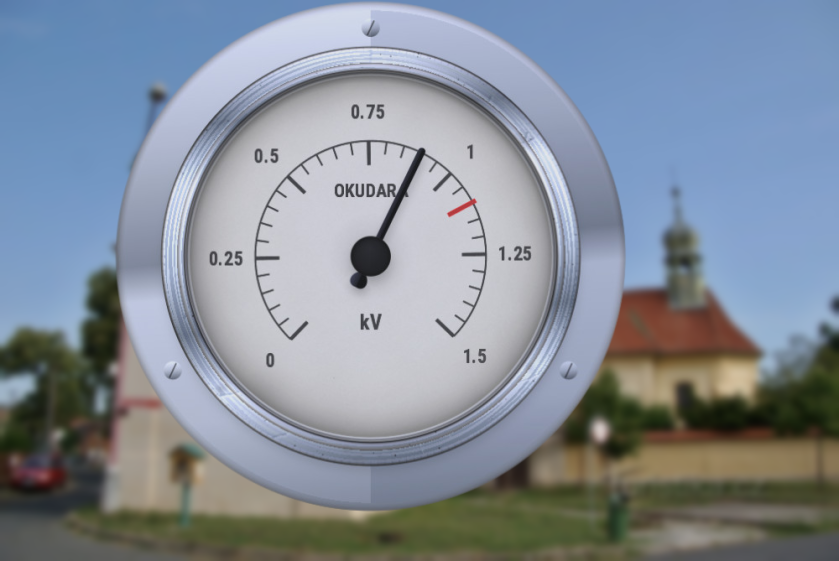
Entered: 0.9 kV
